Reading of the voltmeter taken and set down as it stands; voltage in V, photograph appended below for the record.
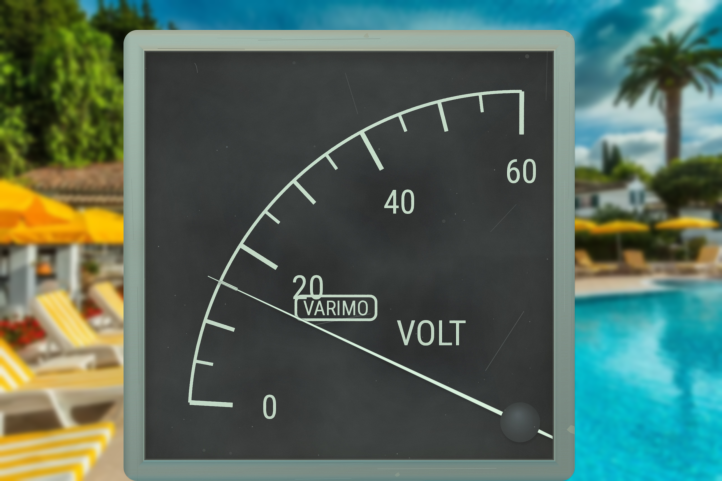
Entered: 15 V
